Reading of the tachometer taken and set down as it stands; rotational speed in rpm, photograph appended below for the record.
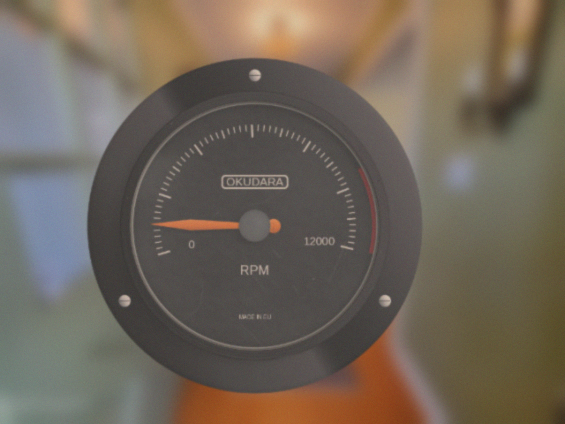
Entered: 1000 rpm
